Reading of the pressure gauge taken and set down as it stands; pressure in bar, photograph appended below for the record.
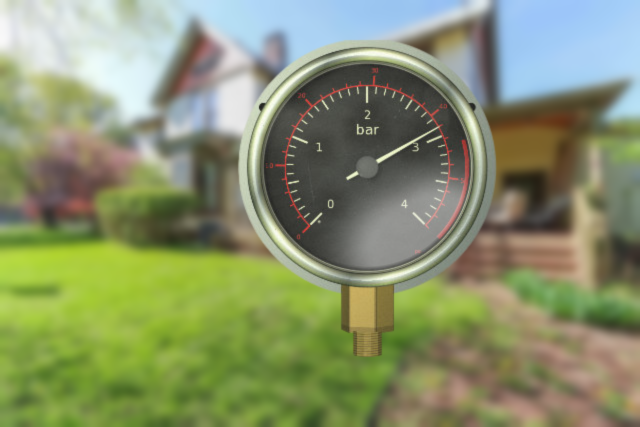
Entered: 2.9 bar
